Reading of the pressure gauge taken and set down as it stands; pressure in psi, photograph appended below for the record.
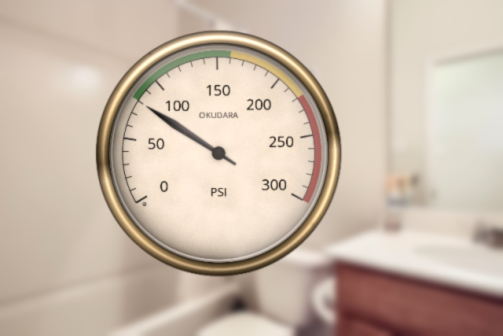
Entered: 80 psi
